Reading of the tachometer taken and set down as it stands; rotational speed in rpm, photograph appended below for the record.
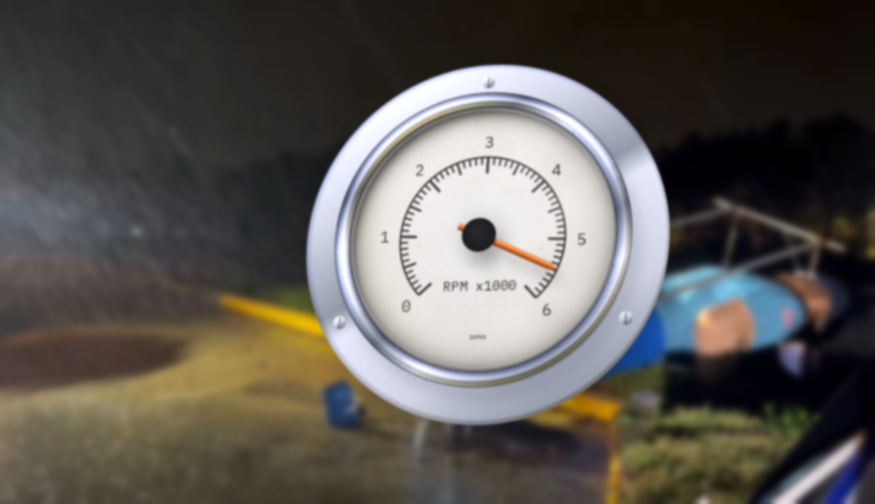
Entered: 5500 rpm
